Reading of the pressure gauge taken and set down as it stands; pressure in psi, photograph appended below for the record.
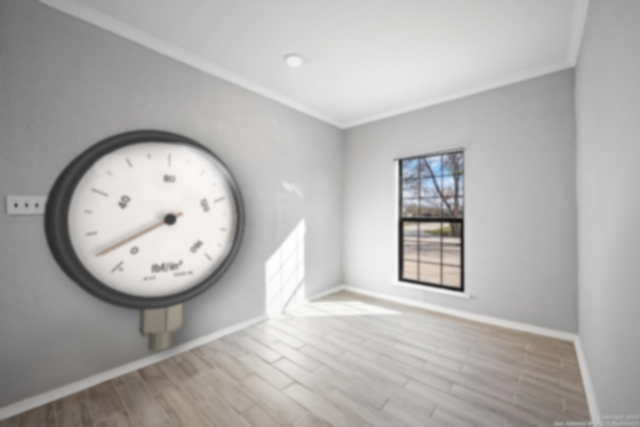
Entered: 10 psi
